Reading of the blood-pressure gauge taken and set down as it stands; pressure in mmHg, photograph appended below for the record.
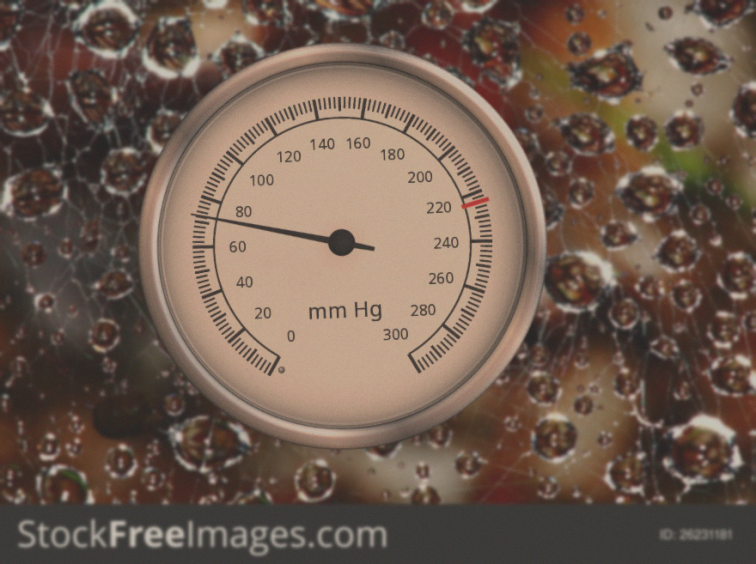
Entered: 72 mmHg
